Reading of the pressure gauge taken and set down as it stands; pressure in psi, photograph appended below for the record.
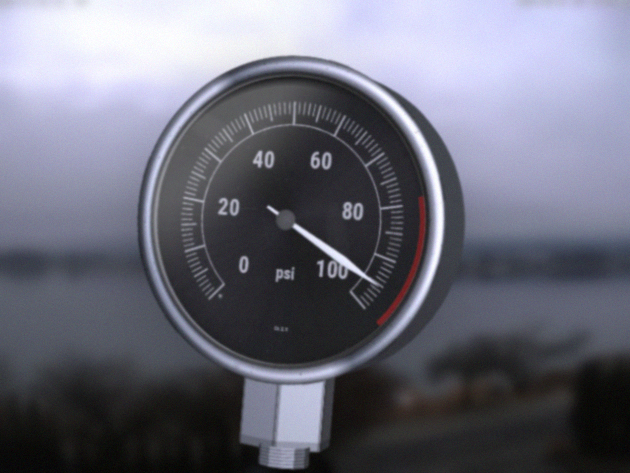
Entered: 95 psi
